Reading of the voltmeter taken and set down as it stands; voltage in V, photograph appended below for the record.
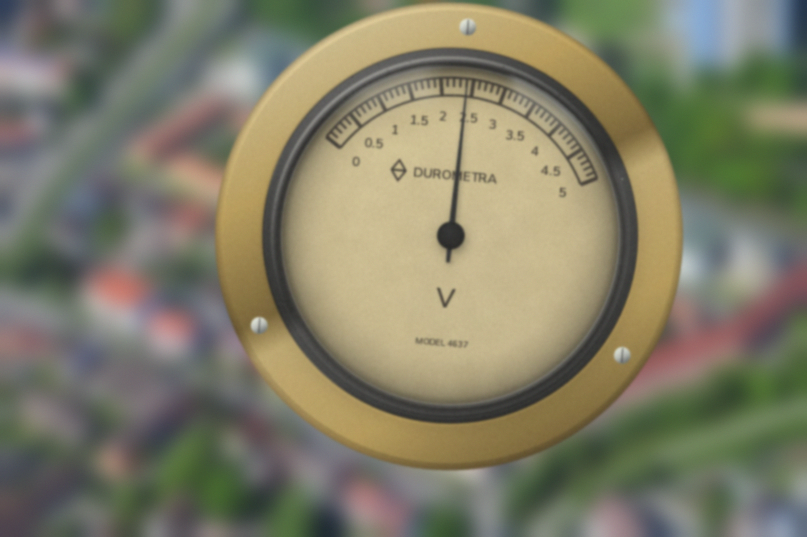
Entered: 2.4 V
